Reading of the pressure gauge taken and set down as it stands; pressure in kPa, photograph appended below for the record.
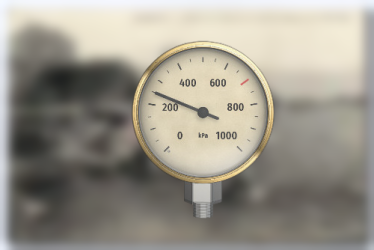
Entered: 250 kPa
